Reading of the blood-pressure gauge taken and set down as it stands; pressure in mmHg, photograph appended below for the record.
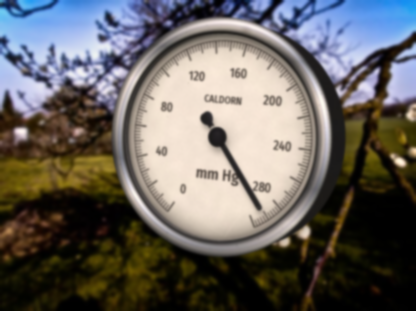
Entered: 290 mmHg
